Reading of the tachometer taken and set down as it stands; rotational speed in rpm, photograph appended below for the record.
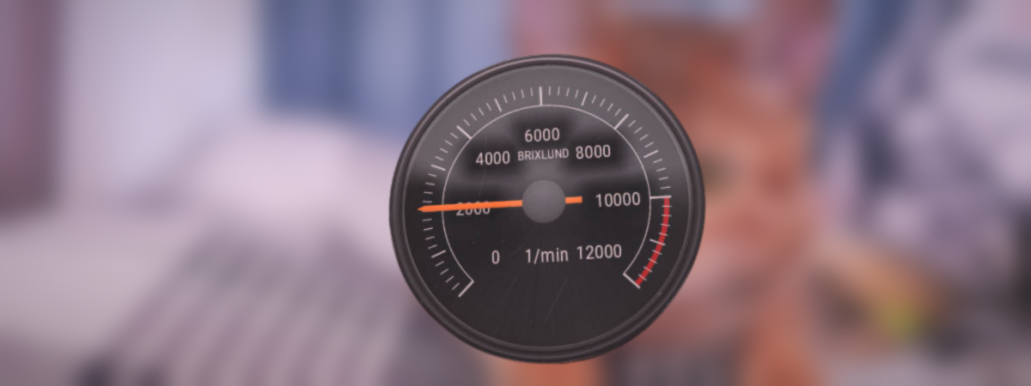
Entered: 2000 rpm
